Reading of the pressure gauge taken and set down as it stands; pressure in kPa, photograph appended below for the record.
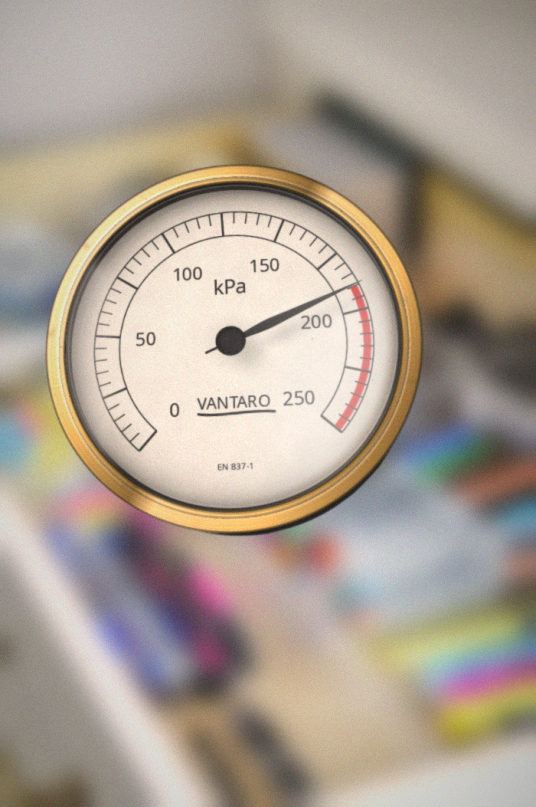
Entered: 190 kPa
